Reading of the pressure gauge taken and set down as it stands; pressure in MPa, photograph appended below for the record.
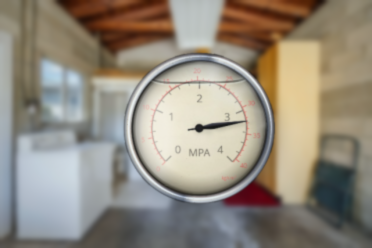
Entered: 3.2 MPa
